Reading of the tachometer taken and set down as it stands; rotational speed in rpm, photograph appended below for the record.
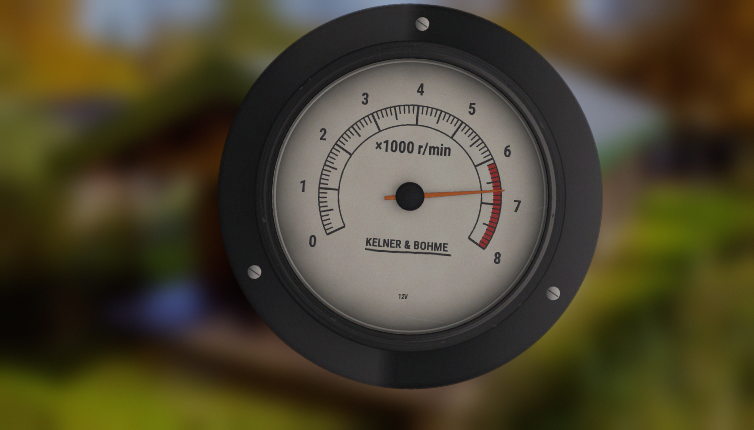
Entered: 6700 rpm
